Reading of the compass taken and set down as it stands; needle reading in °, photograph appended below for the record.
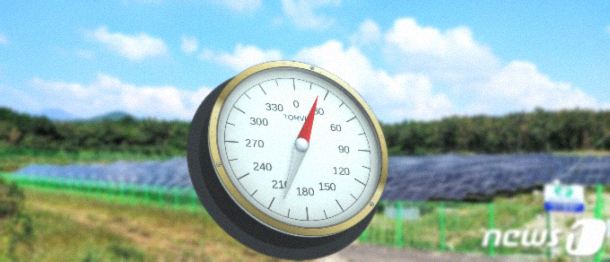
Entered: 22.5 °
